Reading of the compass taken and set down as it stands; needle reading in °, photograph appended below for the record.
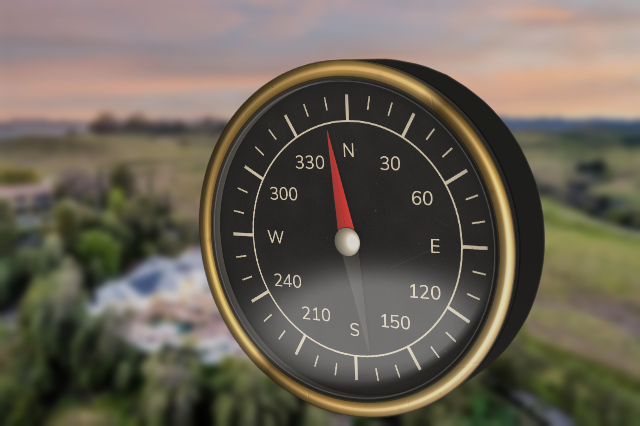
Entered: 350 °
